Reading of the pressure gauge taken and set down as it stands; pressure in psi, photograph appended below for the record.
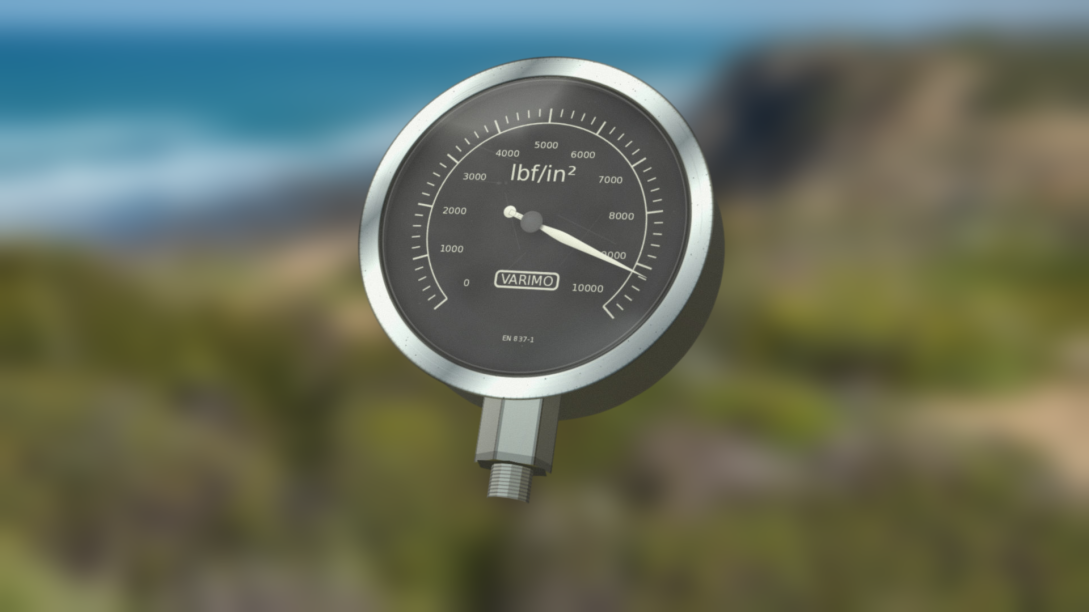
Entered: 9200 psi
